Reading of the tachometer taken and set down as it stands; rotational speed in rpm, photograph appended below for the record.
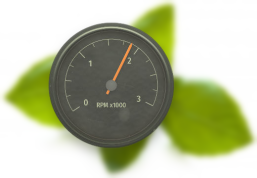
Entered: 1875 rpm
